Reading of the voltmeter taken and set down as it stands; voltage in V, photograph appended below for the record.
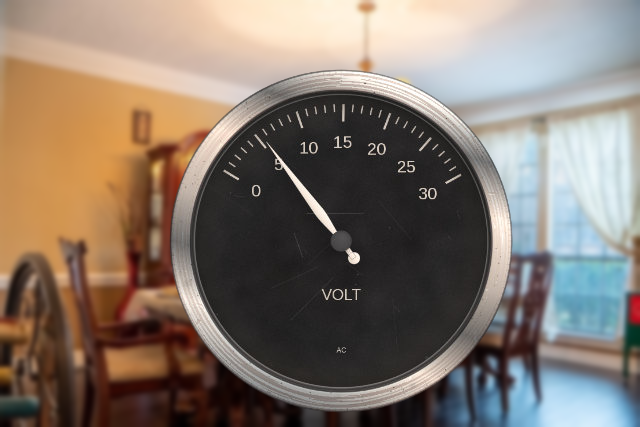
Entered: 5.5 V
